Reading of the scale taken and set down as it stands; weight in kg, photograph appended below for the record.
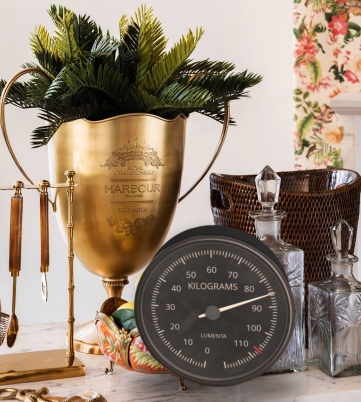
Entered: 85 kg
